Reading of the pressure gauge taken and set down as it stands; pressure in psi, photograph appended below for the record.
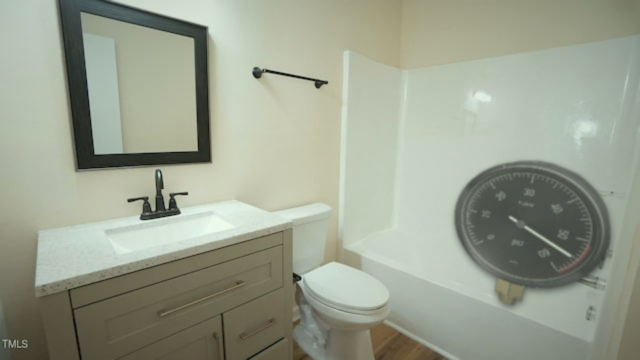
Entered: 55 psi
